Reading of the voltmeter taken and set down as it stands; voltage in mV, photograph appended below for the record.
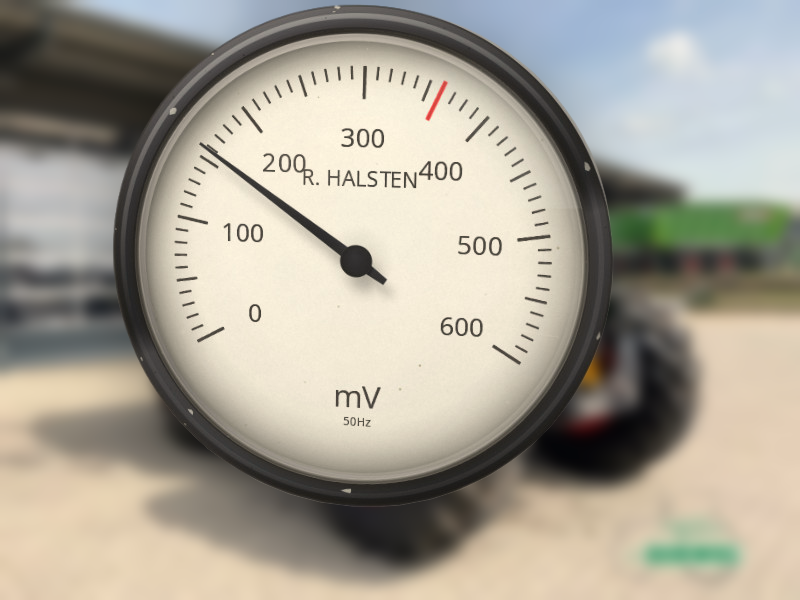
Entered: 160 mV
